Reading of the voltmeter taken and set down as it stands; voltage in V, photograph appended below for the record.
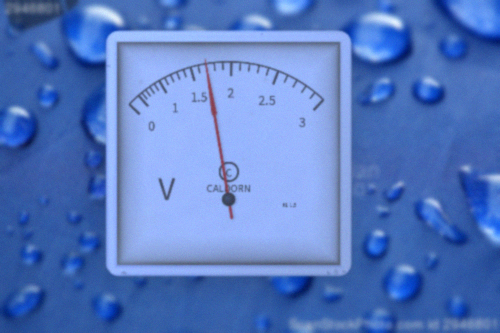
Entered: 1.7 V
